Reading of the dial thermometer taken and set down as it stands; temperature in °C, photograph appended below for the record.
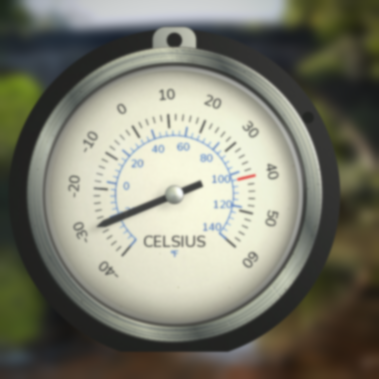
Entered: -30 °C
